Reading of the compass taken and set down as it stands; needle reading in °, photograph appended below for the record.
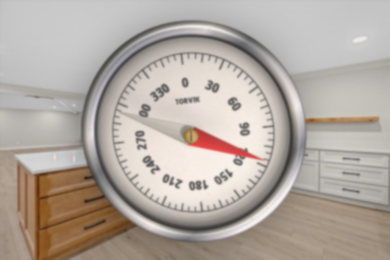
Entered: 115 °
